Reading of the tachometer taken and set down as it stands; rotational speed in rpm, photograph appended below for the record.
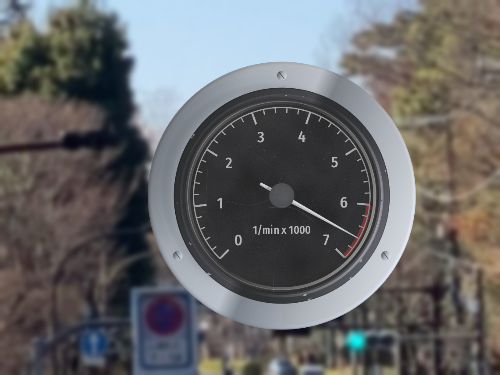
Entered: 6600 rpm
